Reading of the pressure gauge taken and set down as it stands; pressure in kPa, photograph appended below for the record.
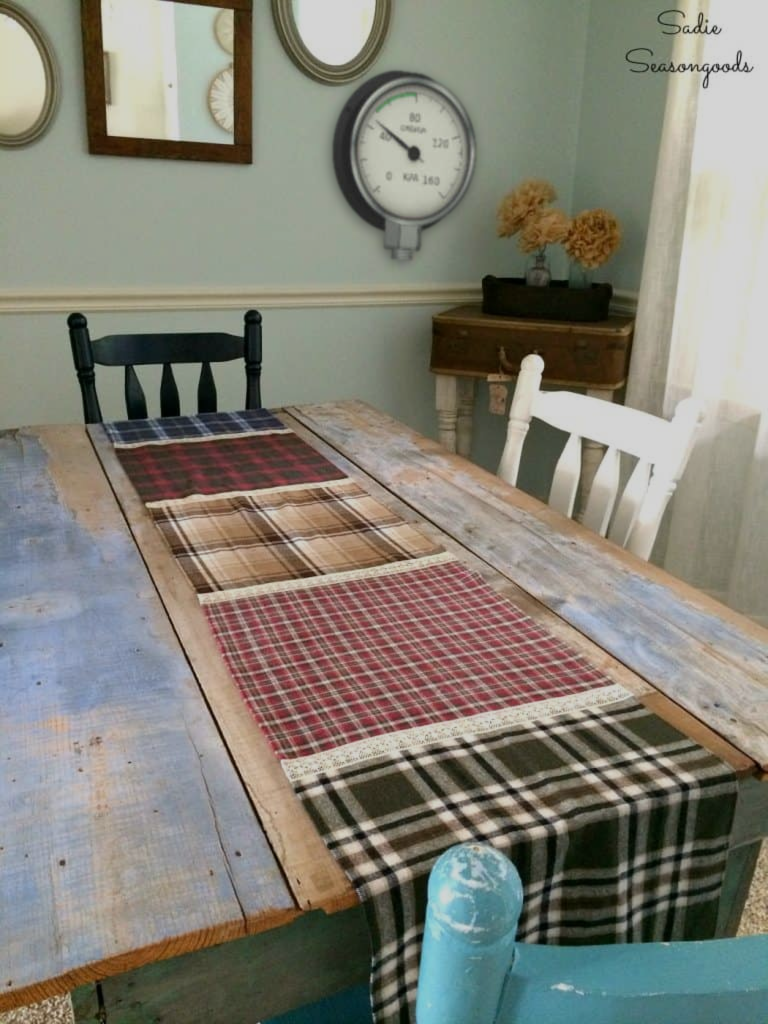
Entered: 45 kPa
